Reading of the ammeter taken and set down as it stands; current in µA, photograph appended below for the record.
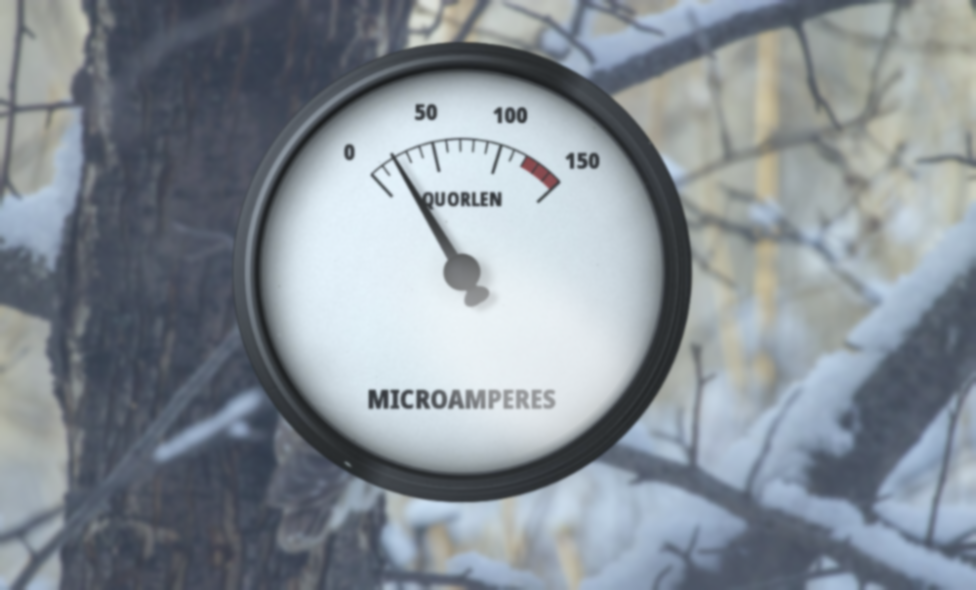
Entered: 20 µA
